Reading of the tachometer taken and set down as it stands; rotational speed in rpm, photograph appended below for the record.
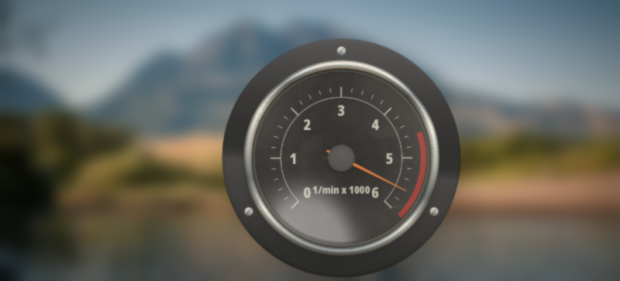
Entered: 5600 rpm
